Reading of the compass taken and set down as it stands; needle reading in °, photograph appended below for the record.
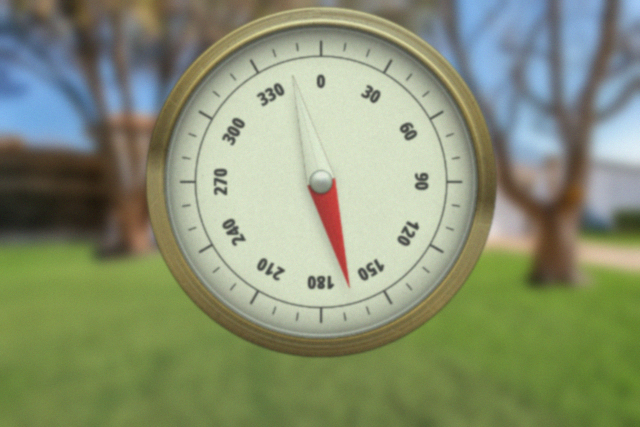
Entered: 165 °
